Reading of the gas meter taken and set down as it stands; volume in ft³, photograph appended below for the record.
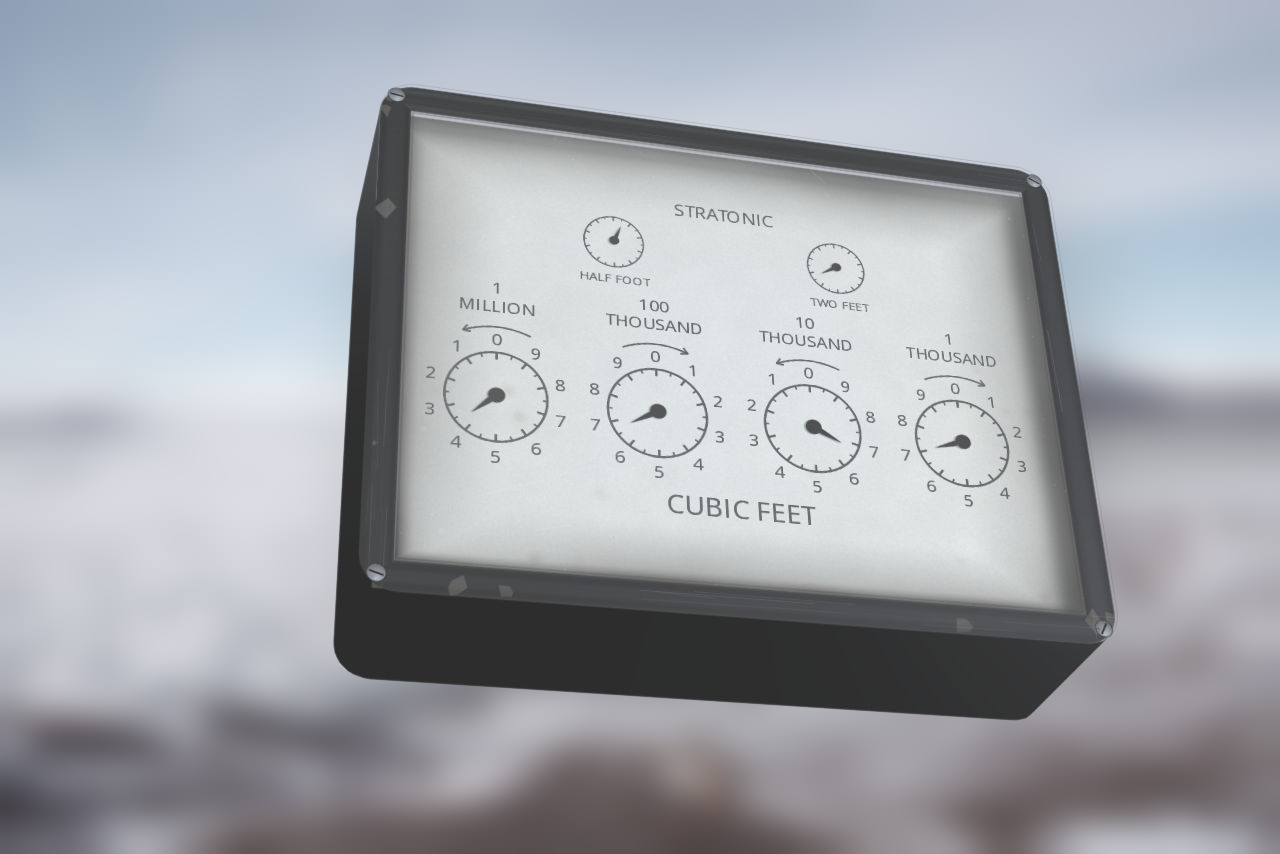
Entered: 366700 ft³
